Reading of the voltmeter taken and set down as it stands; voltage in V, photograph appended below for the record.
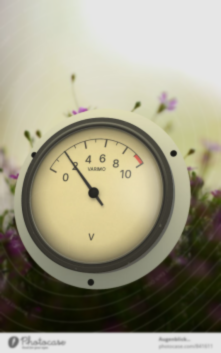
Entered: 2 V
